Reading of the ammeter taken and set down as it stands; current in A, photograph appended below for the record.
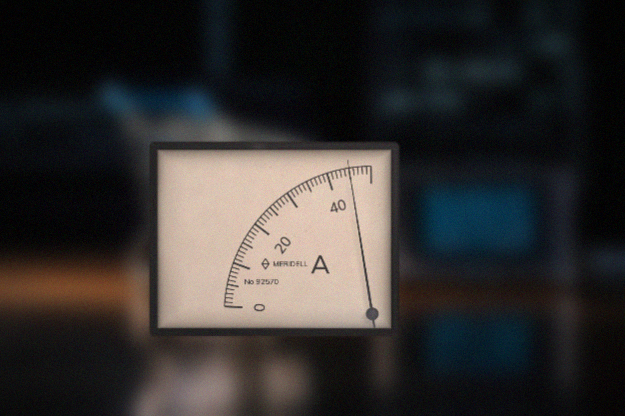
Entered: 45 A
